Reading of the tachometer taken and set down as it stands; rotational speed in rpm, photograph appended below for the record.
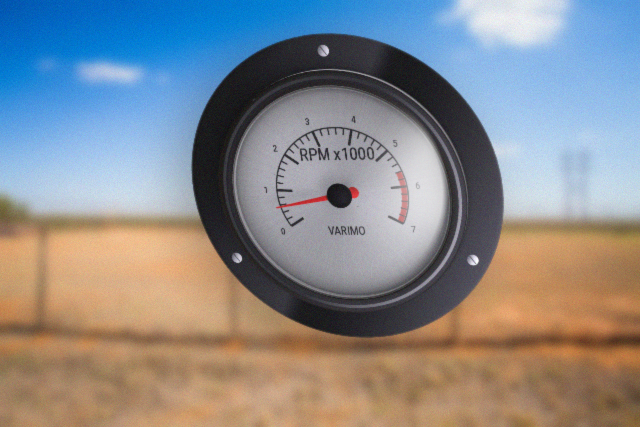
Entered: 600 rpm
